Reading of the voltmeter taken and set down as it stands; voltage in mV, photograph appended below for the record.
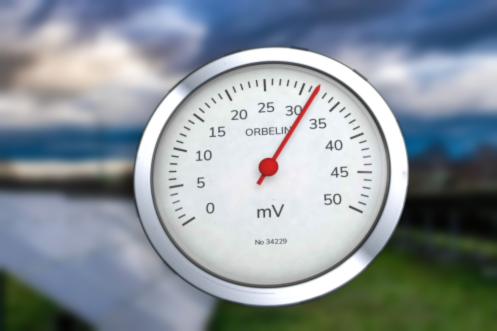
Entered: 32 mV
